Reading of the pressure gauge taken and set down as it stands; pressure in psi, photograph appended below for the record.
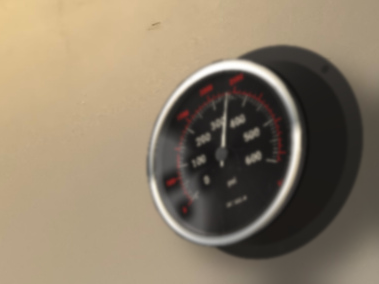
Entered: 350 psi
